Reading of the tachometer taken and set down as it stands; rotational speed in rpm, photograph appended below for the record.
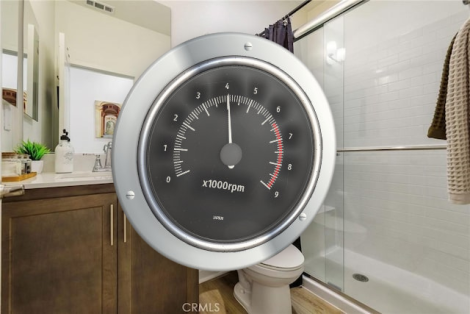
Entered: 4000 rpm
